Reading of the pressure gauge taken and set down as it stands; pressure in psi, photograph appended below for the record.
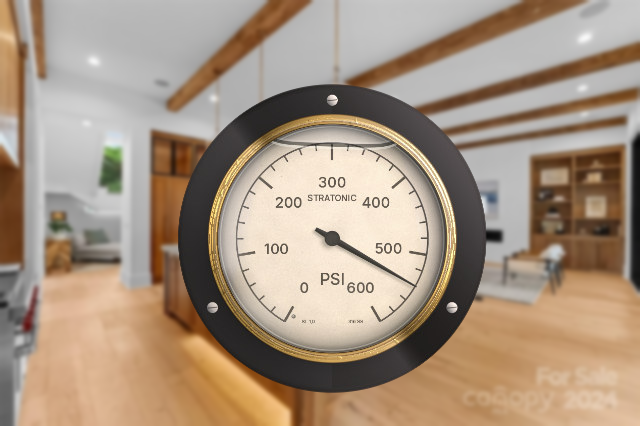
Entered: 540 psi
